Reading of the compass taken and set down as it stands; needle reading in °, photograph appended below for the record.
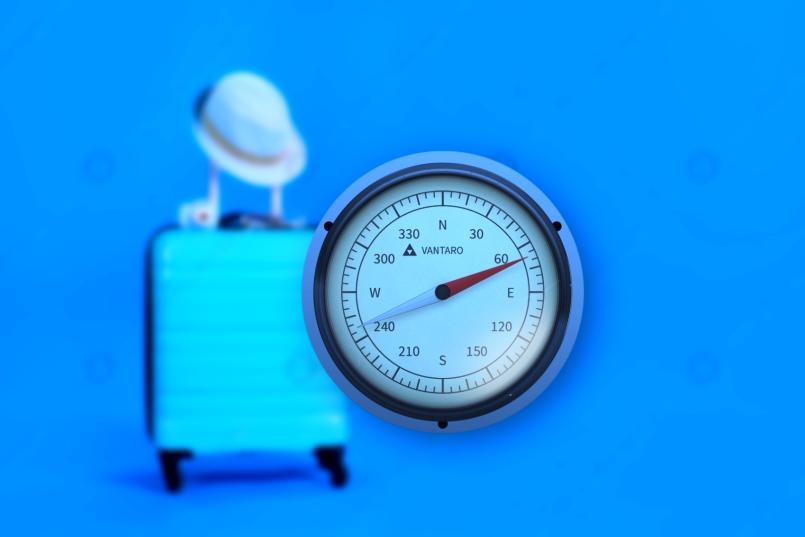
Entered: 67.5 °
